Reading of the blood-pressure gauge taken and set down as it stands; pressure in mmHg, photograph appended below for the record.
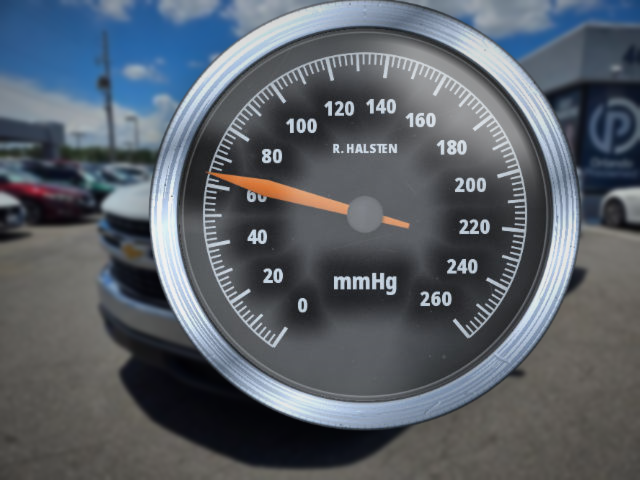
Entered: 64 mmHg
